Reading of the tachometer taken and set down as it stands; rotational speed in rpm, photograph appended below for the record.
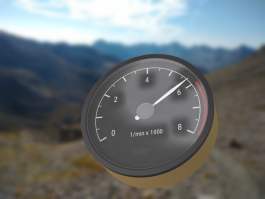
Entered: 5750 rpm
